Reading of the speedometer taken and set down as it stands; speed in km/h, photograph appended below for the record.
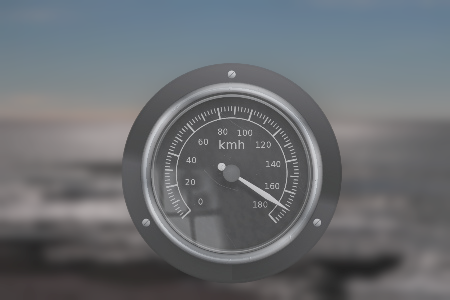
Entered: 170 km/h
